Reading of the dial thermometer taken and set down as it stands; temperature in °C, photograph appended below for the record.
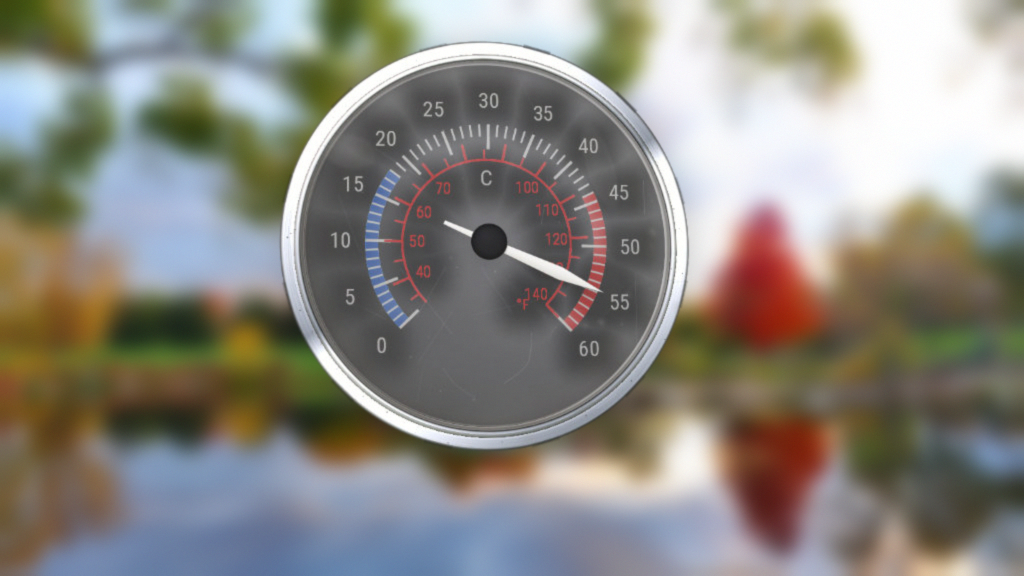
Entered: 55 °C
